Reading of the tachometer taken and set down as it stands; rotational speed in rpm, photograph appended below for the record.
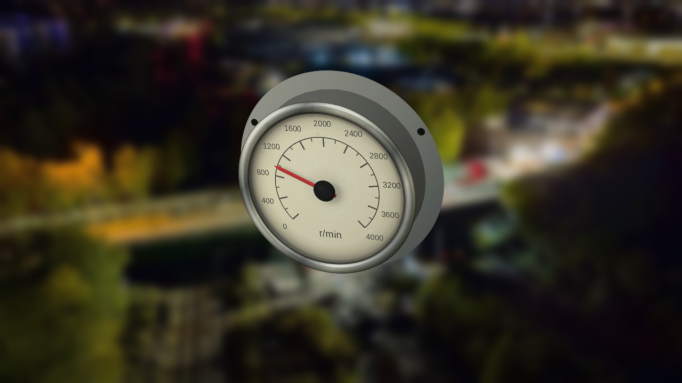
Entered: 1000 rpm
